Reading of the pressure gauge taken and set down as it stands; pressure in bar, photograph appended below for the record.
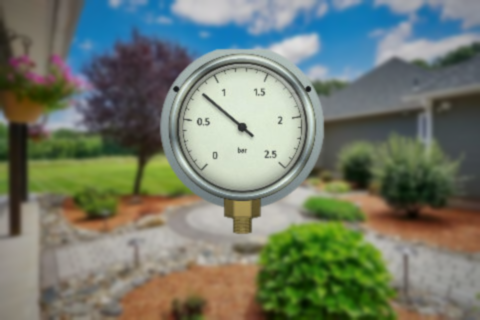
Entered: 0.8 bar
